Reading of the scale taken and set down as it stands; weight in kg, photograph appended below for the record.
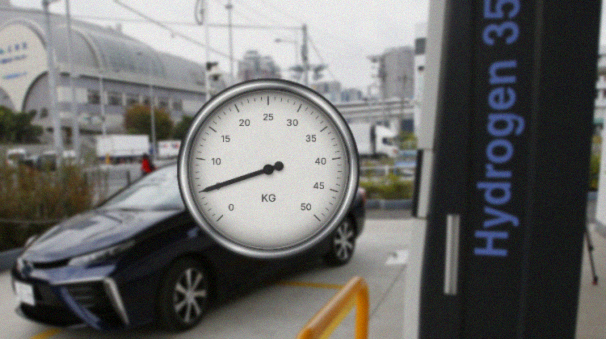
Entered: 5 kg
